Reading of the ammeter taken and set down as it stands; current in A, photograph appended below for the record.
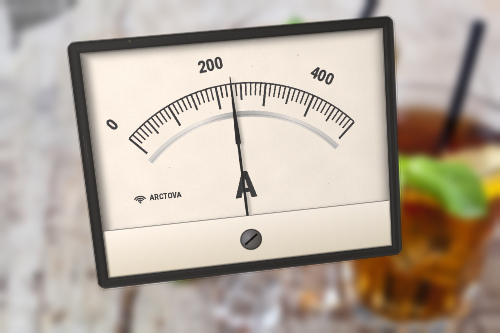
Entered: 230 A
